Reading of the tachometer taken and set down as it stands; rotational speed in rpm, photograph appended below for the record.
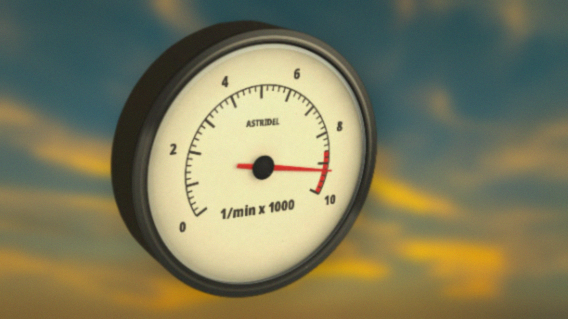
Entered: 9200 rpm
